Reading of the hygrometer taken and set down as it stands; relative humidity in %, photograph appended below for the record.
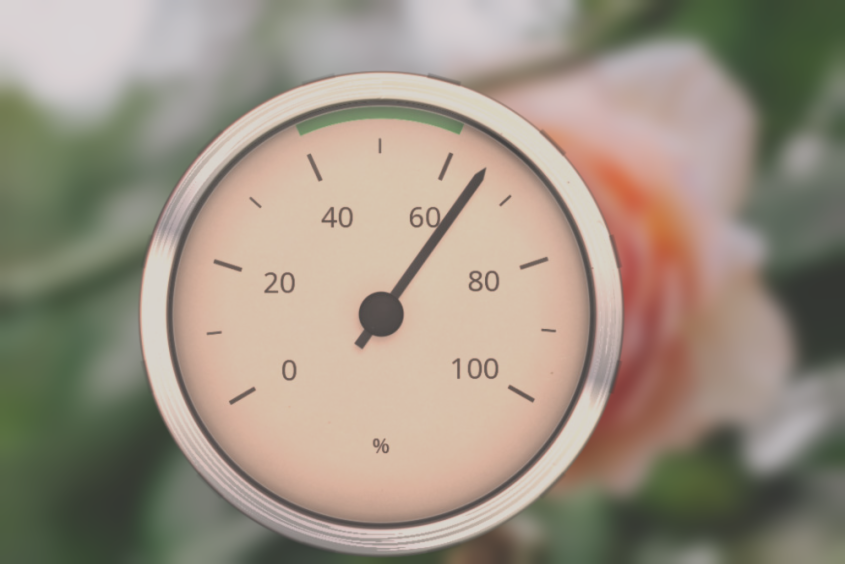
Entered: 65 %
